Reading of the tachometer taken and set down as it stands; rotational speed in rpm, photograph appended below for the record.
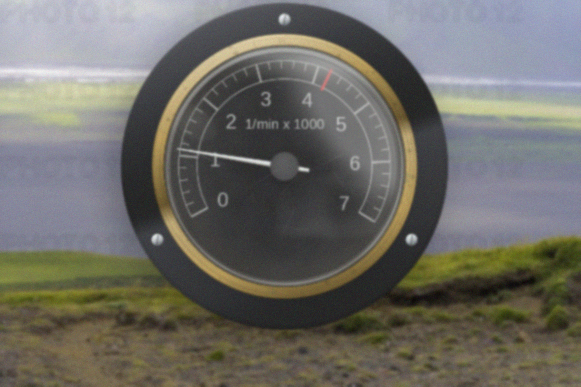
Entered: 1100 rpm
